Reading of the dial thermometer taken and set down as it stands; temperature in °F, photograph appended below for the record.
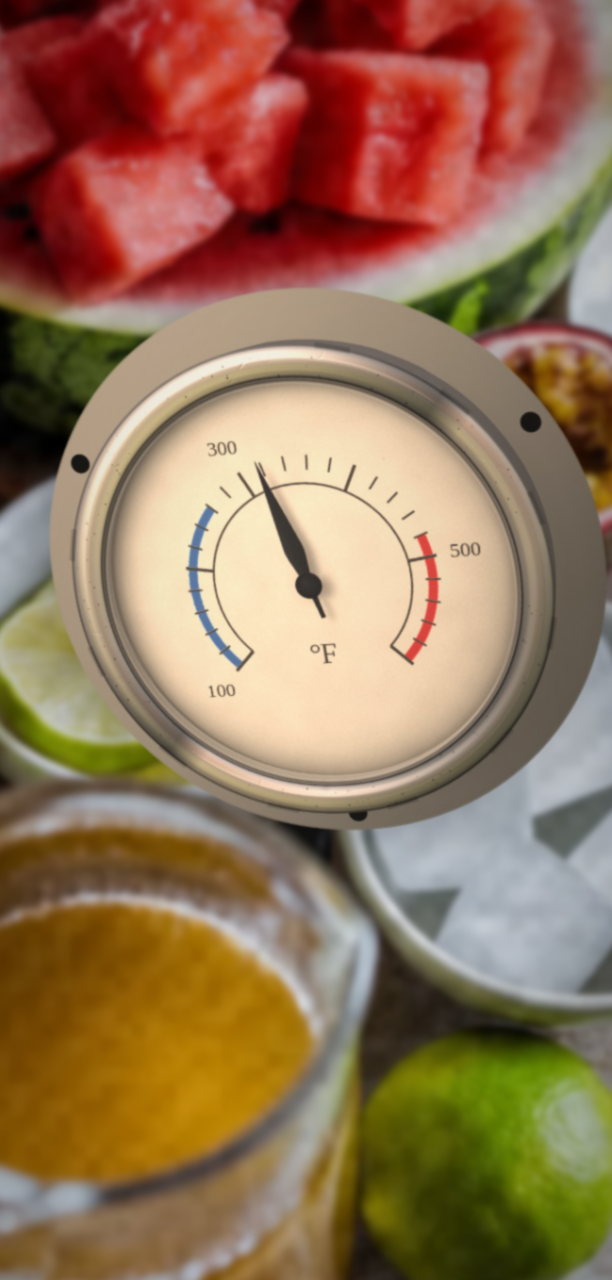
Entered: 320 °F
